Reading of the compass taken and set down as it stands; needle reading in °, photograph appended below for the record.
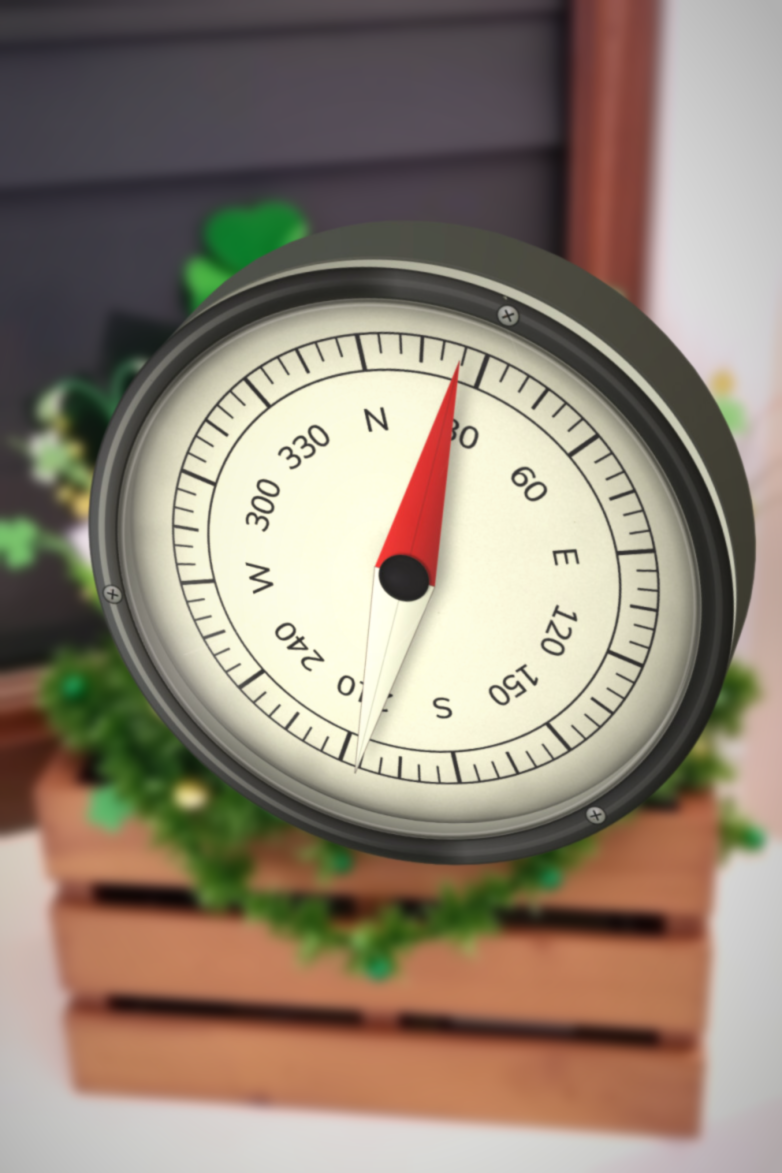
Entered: 25 °
